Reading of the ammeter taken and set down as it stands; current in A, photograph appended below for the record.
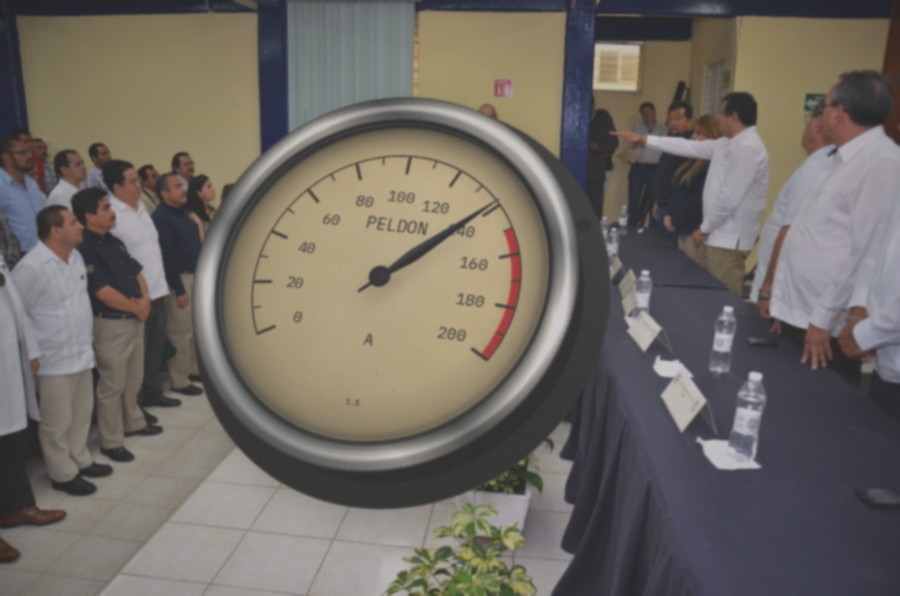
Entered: 140 A
